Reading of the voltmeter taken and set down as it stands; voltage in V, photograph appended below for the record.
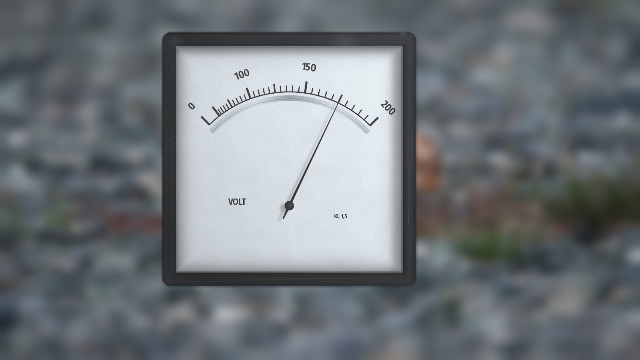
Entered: 175 V
